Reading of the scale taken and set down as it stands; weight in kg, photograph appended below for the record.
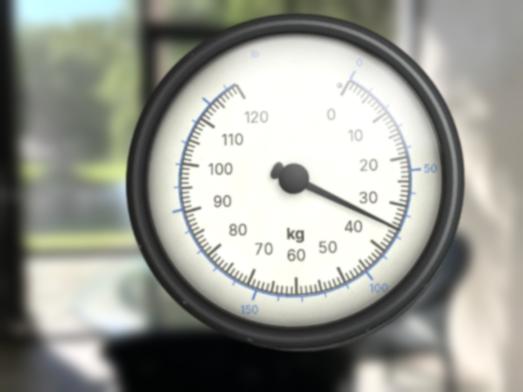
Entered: 35 kg
